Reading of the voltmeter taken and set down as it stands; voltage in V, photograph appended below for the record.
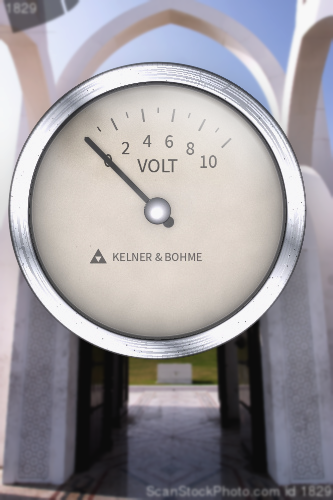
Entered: 0 V
